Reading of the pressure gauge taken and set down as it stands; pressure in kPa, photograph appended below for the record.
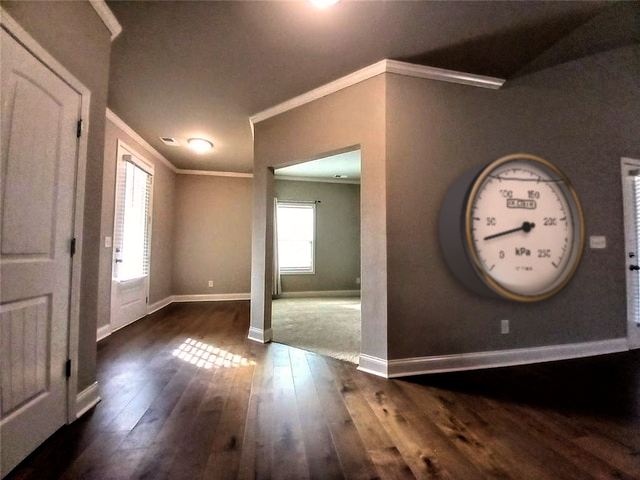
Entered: 30 kPa
